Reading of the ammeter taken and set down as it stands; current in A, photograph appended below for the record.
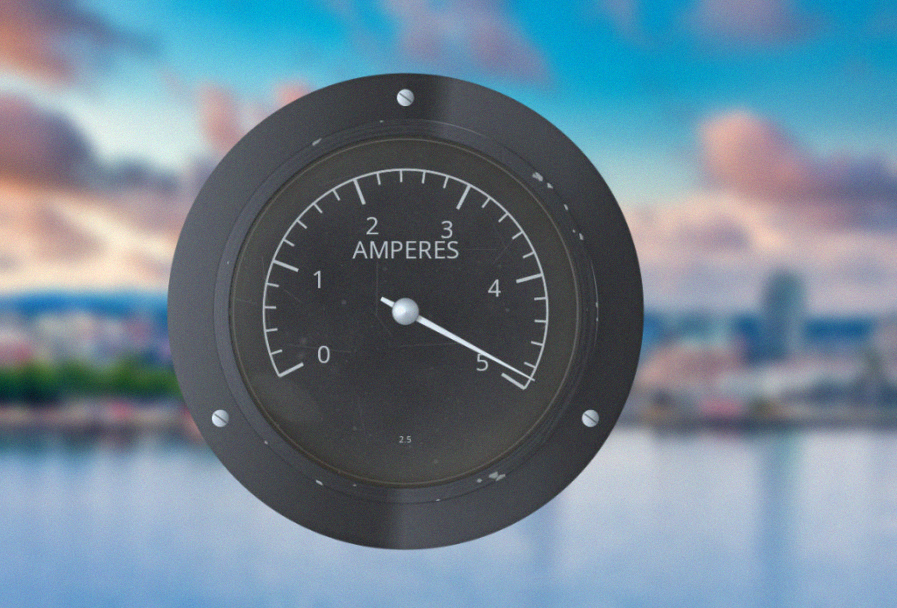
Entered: 4.9 A
